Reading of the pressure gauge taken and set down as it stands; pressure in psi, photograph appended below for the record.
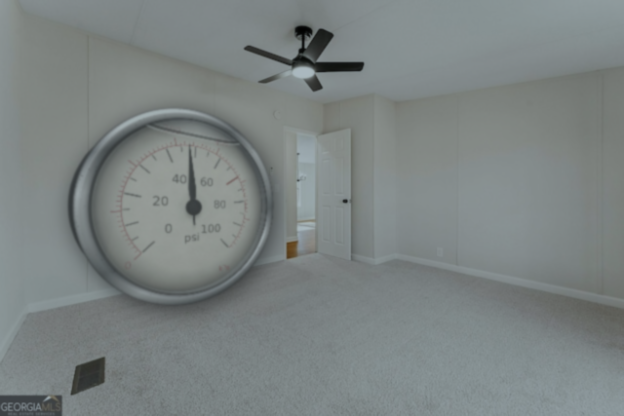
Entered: 47.5 psi
